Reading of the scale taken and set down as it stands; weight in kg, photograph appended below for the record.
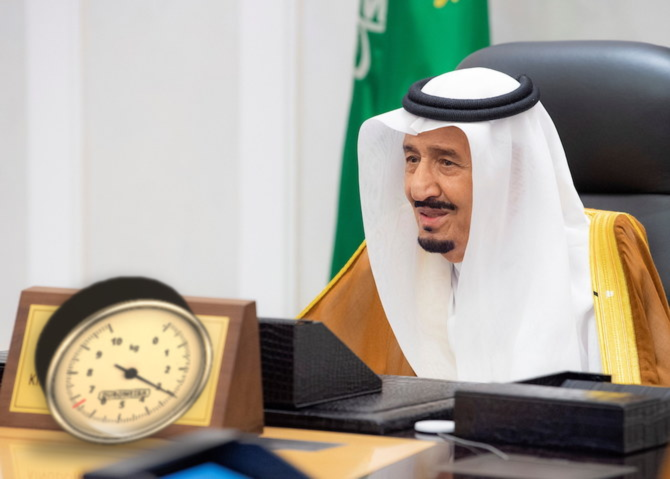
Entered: 3 kg
